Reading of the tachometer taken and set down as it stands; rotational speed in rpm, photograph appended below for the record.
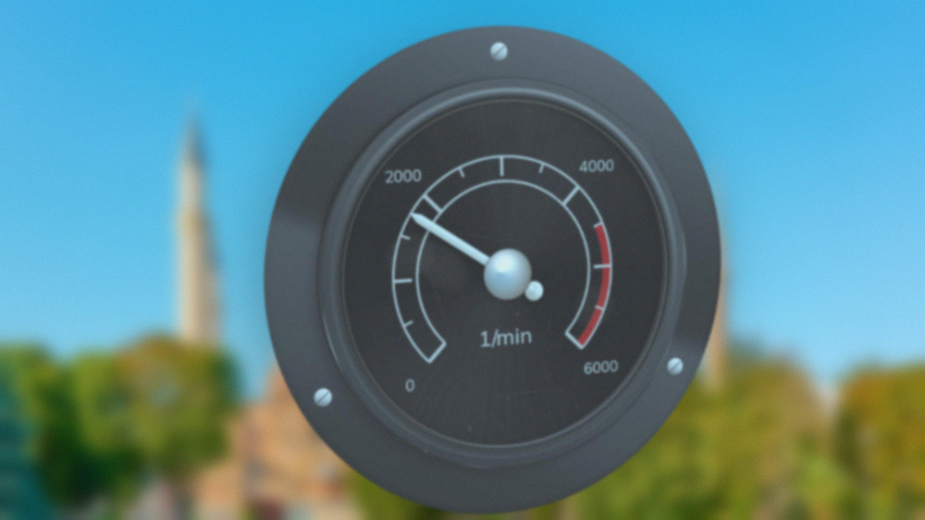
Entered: 1750 rpm
